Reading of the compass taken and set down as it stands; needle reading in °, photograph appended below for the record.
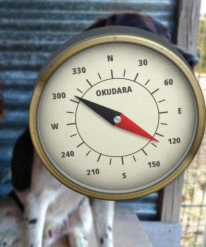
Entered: 127.5 °
